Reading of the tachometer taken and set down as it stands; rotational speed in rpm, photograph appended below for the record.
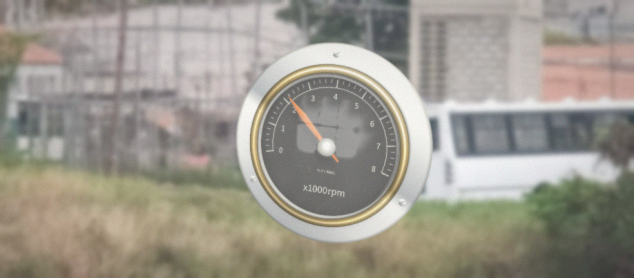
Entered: 2200 rpm
